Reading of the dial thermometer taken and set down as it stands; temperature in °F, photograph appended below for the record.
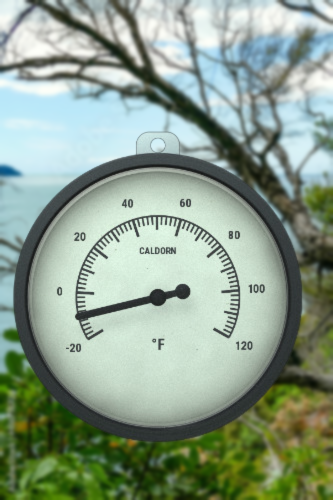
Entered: -10 °F
